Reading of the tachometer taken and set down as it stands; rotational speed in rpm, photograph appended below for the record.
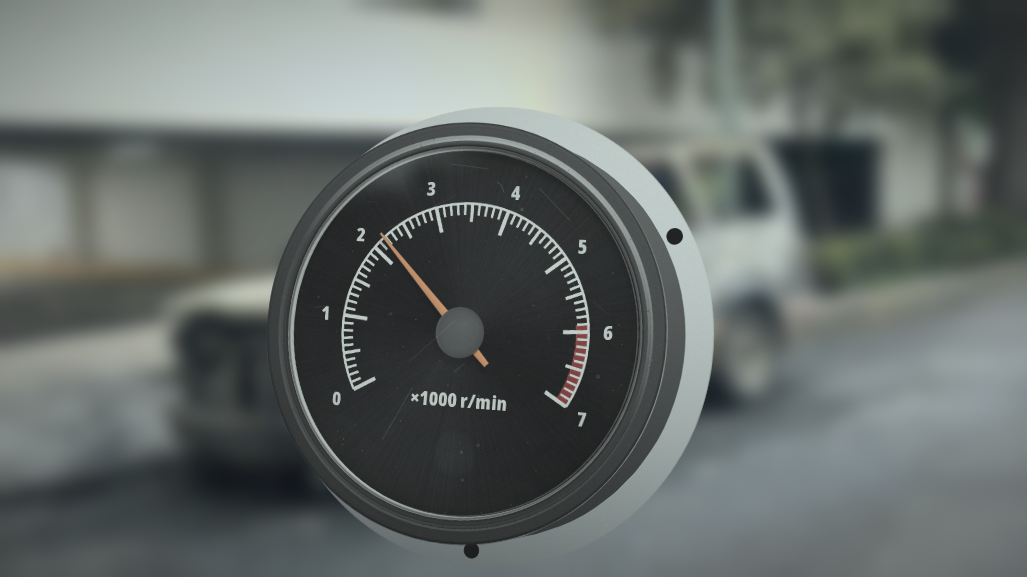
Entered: 2200 rpm
